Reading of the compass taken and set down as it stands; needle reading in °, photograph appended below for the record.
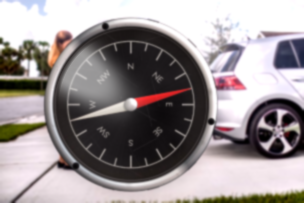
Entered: 75 °
